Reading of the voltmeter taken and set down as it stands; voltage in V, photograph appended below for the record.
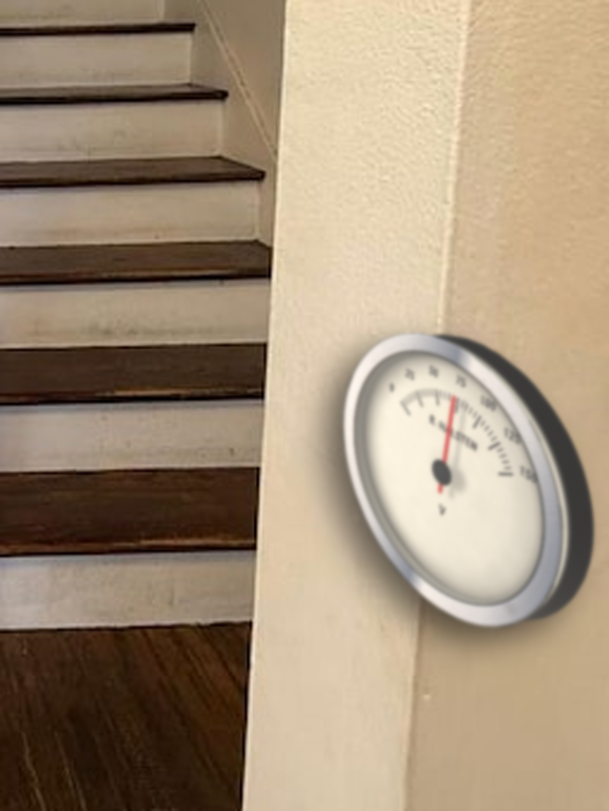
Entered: 75 V
